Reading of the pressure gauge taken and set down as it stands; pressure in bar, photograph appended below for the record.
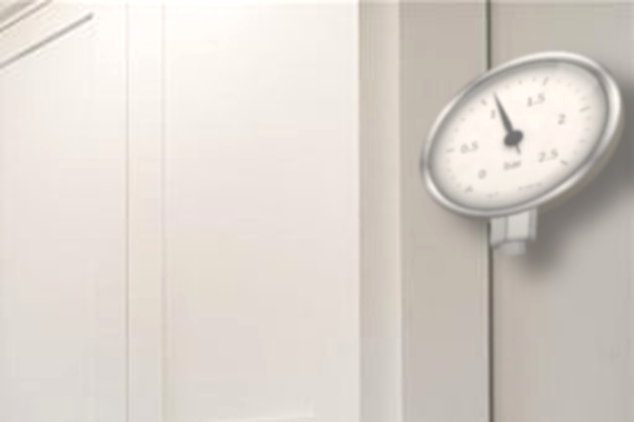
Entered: 1.1 bar
